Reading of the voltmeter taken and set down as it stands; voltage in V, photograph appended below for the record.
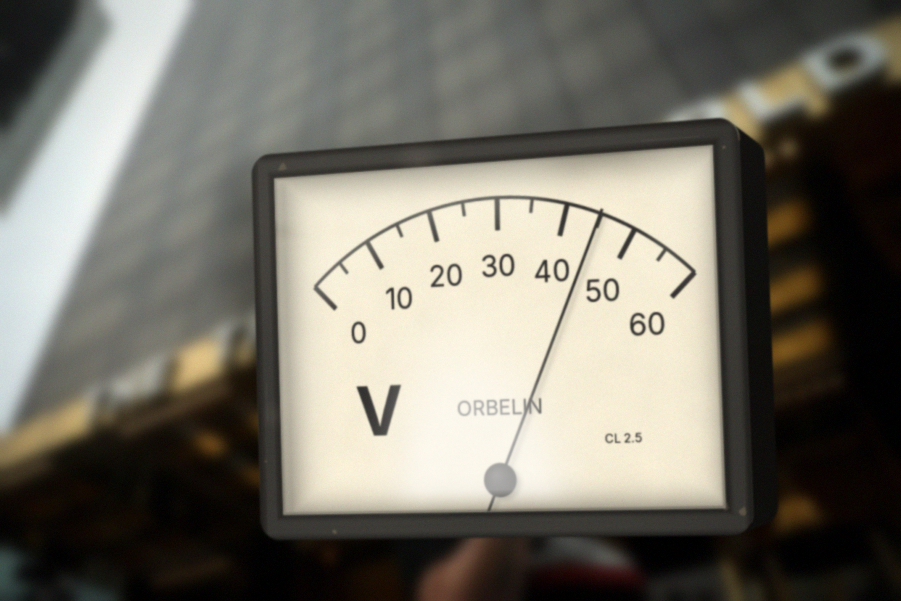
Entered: 45 V
